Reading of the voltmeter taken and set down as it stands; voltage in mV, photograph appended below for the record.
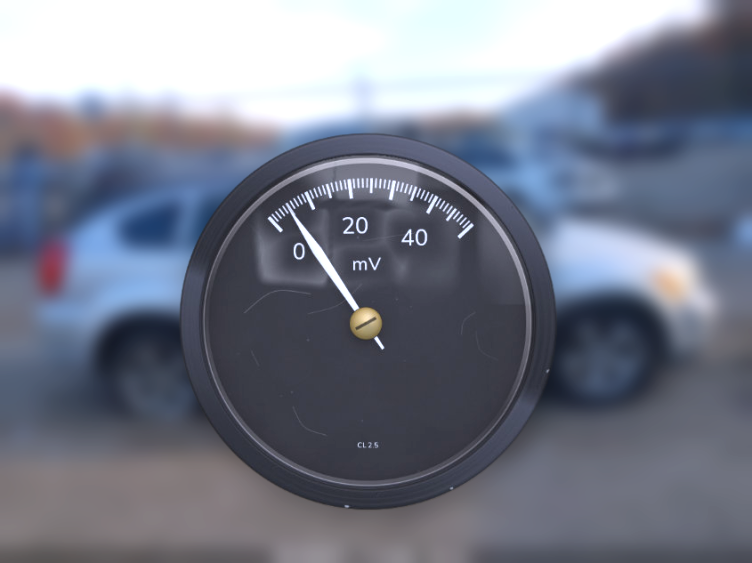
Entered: 5 mV
